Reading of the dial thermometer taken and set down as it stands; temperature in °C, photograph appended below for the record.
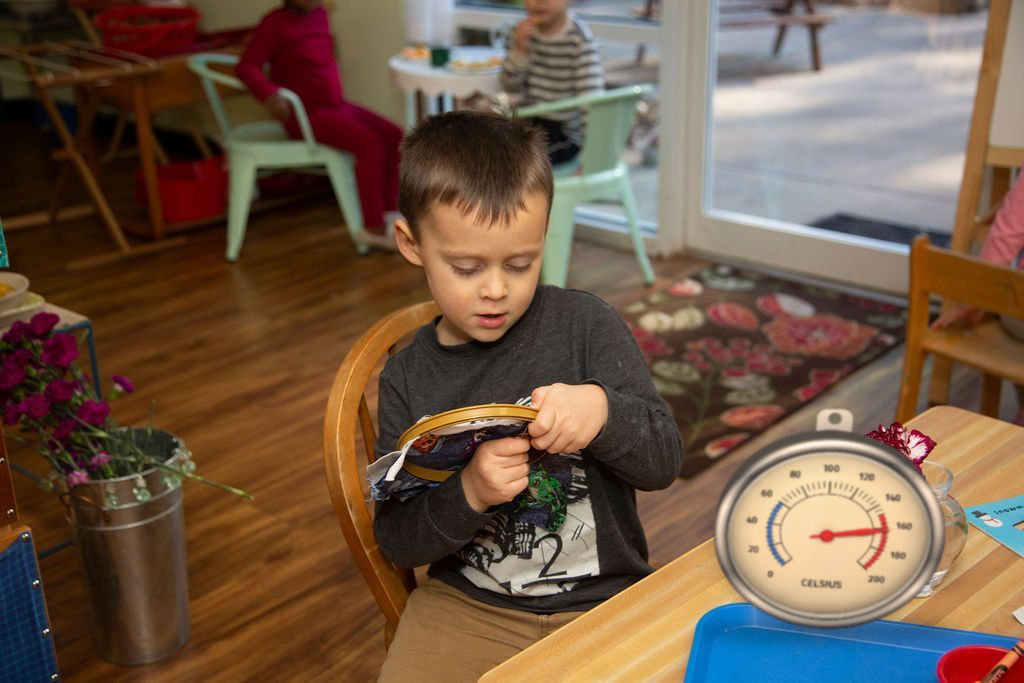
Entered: 160 °C
